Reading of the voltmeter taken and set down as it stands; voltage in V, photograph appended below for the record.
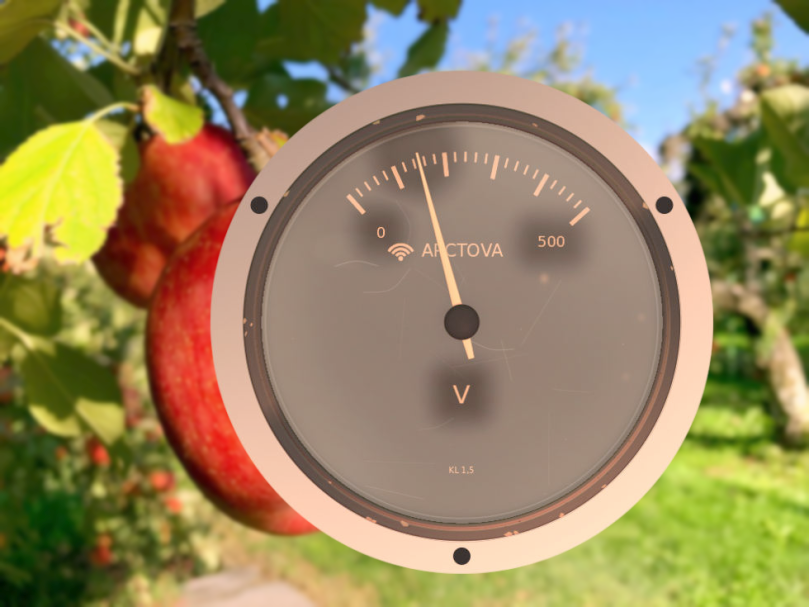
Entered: 150 V
